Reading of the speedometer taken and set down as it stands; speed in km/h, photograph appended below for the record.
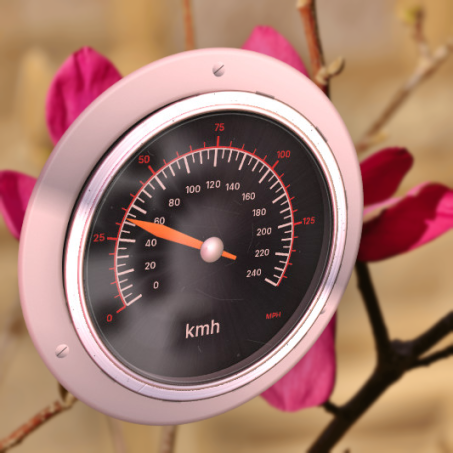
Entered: 52.5 km/h
